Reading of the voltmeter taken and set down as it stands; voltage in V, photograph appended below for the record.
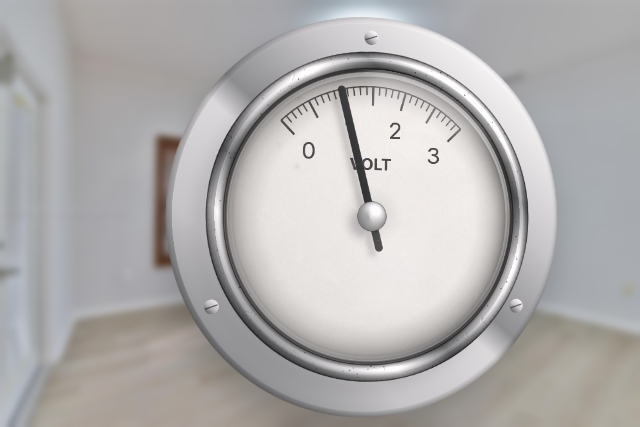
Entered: 1 V
